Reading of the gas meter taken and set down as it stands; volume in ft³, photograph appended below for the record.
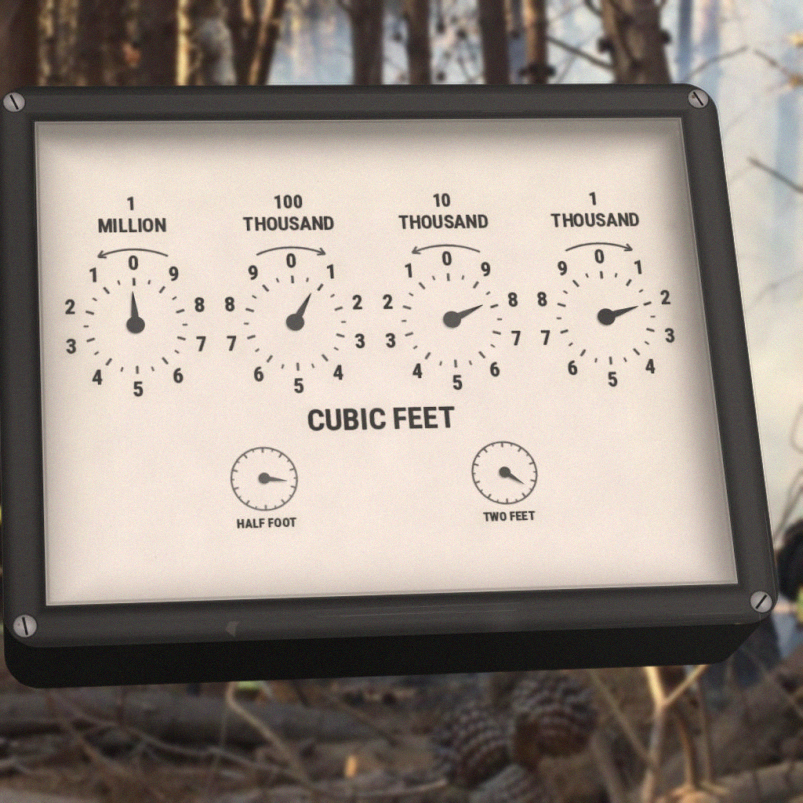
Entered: 8200 ft³
